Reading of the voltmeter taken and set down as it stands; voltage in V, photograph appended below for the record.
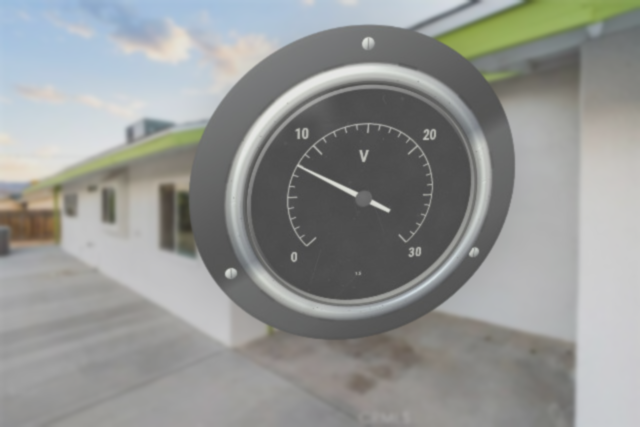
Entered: 8 V
